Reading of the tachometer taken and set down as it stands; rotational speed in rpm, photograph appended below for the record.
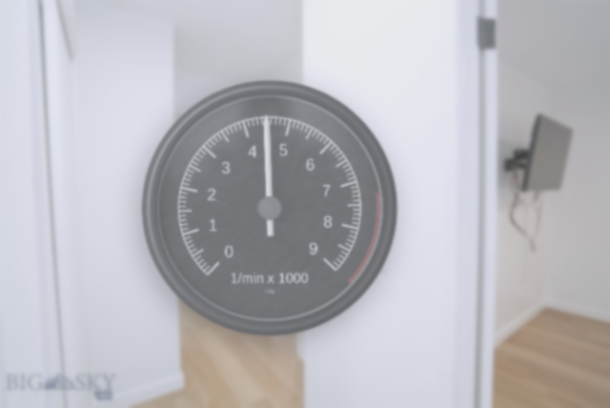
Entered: 4500 rpm
